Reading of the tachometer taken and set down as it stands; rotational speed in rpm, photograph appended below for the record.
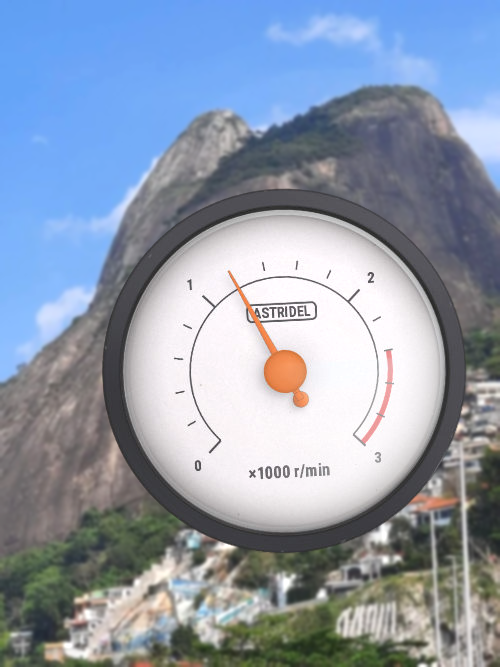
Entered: 1200 rpm
